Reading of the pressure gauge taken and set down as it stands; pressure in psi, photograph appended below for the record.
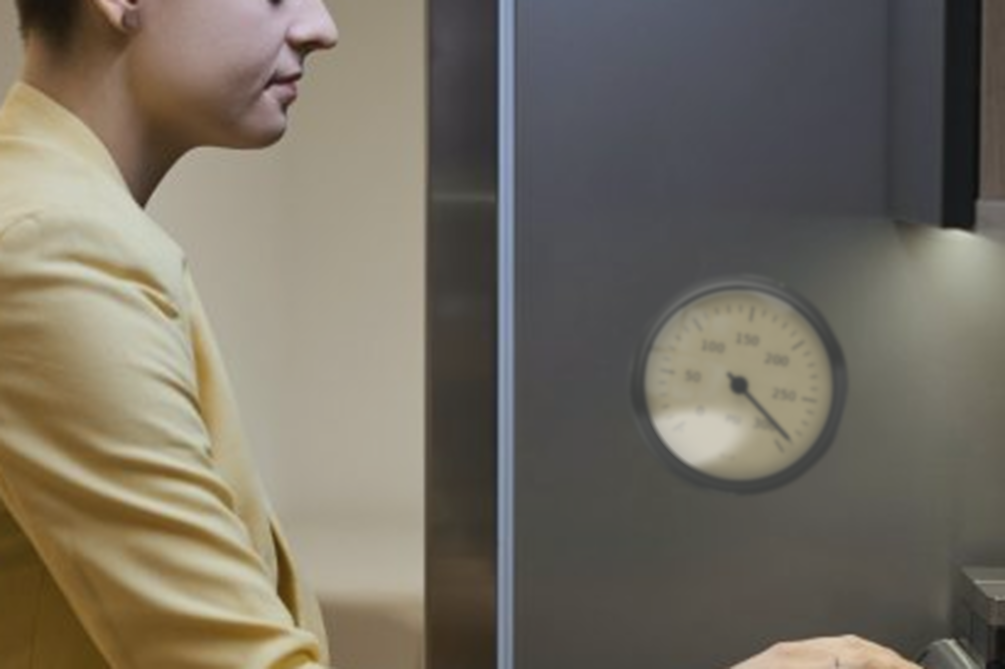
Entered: 290 psi
